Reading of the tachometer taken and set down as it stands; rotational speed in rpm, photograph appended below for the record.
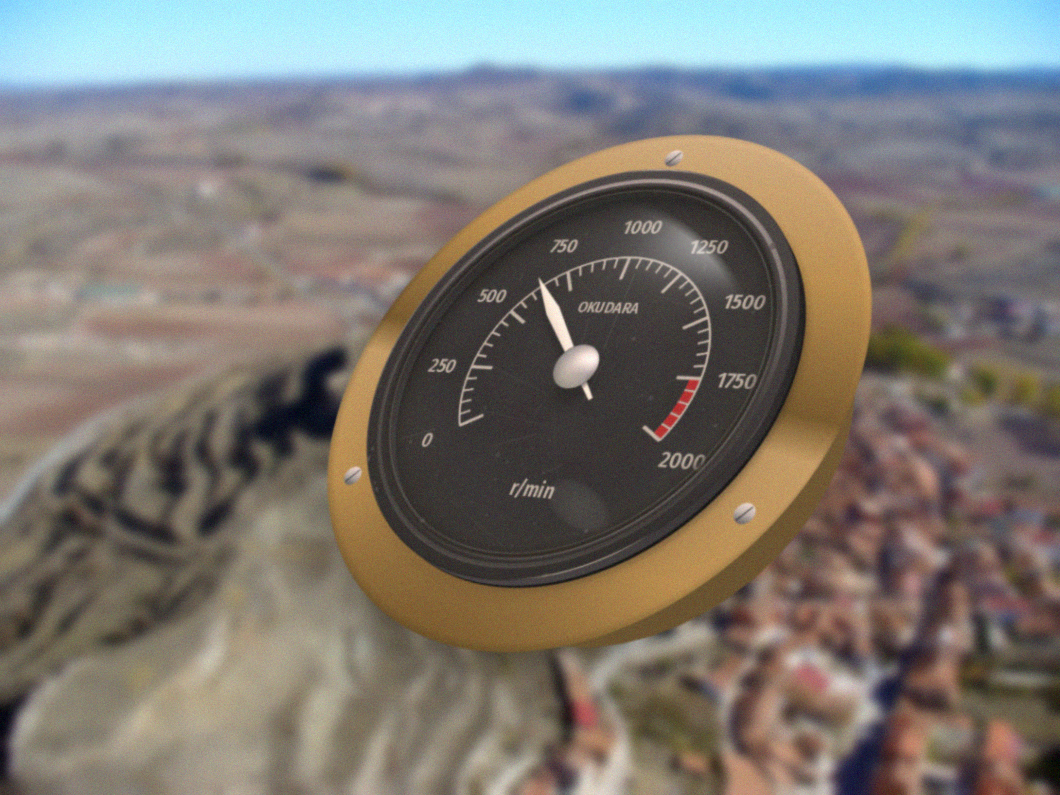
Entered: 650 rpm
